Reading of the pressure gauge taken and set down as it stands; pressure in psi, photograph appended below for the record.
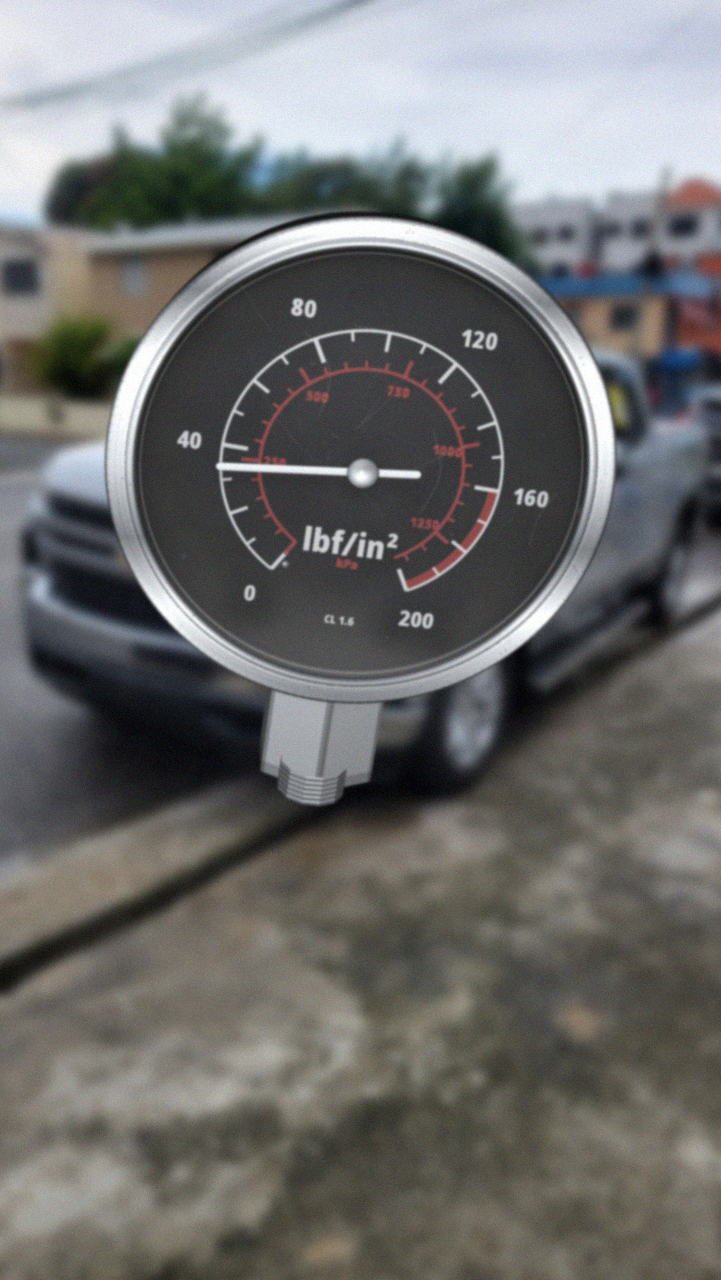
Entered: 35 psi
